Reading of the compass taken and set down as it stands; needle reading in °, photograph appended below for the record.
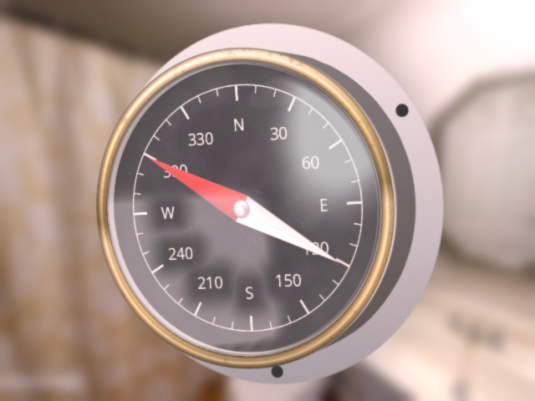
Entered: 300 °
